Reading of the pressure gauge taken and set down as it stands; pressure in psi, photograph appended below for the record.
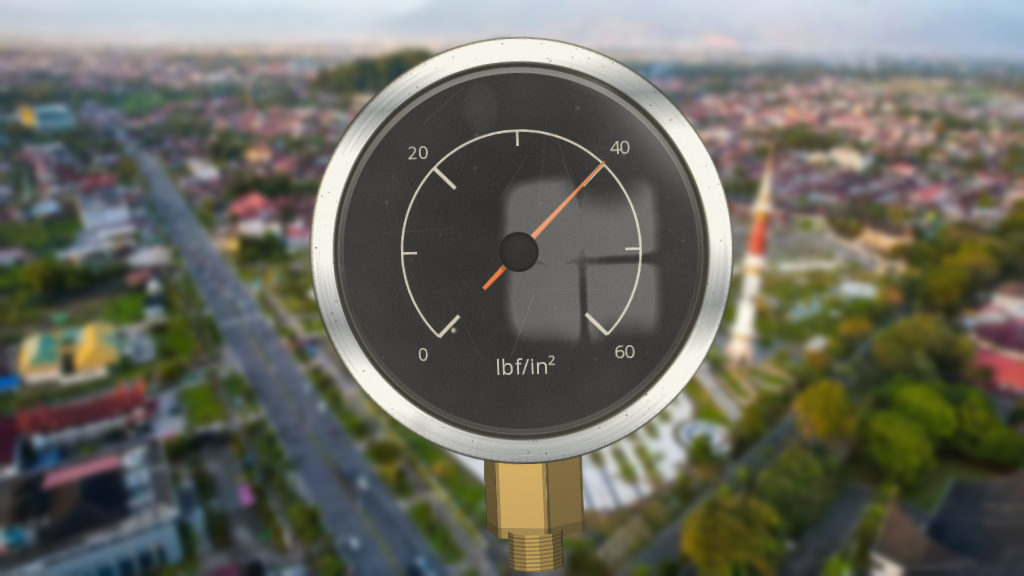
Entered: 40 psi
